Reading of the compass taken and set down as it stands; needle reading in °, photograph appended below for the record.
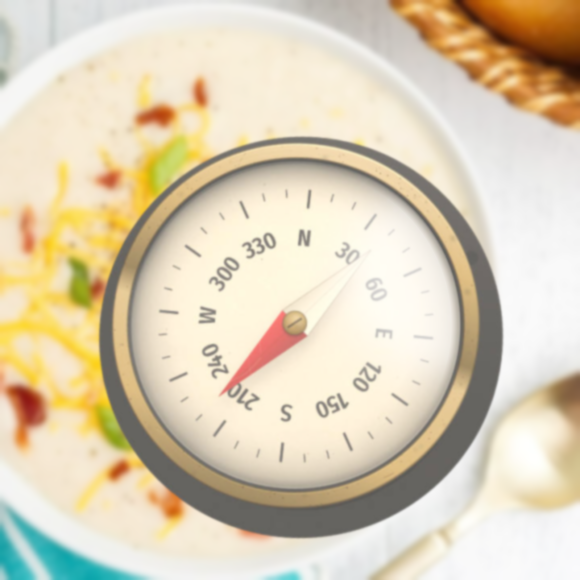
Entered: 220 °
